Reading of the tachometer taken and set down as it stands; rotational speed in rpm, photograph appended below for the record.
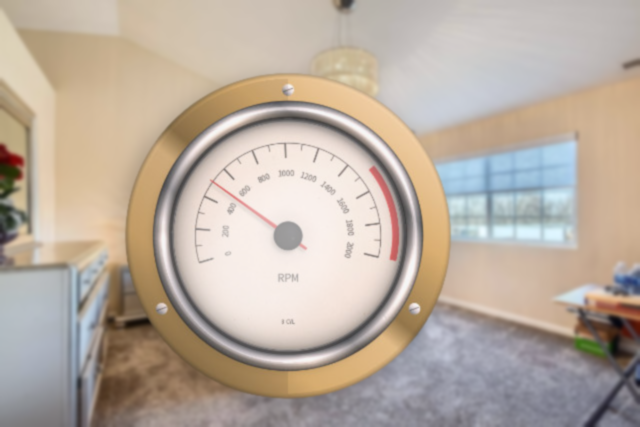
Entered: 500 rpm
